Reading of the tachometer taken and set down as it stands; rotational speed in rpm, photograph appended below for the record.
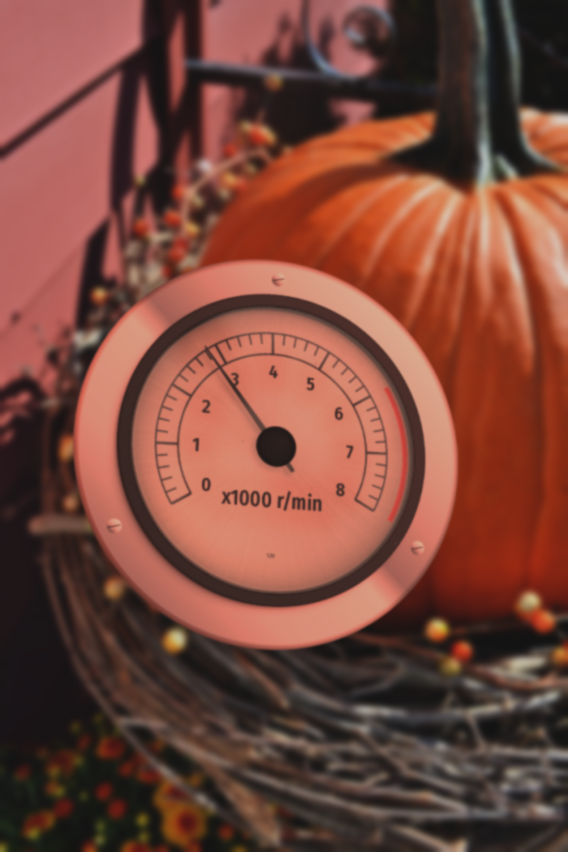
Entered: 2800 rpm
